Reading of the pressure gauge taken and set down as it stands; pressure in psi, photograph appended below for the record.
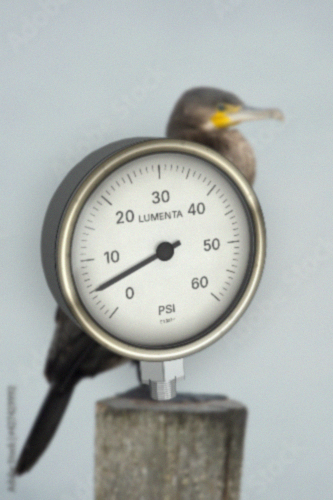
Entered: 5 psi
